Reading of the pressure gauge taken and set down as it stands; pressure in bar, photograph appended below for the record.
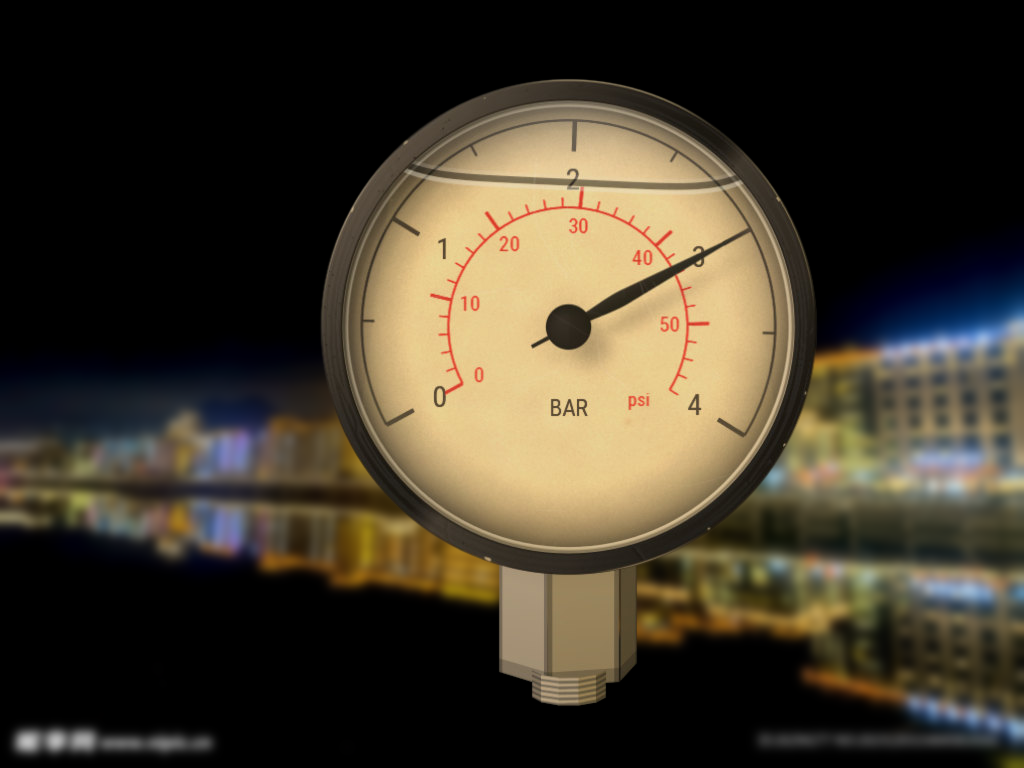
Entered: 3 bar
